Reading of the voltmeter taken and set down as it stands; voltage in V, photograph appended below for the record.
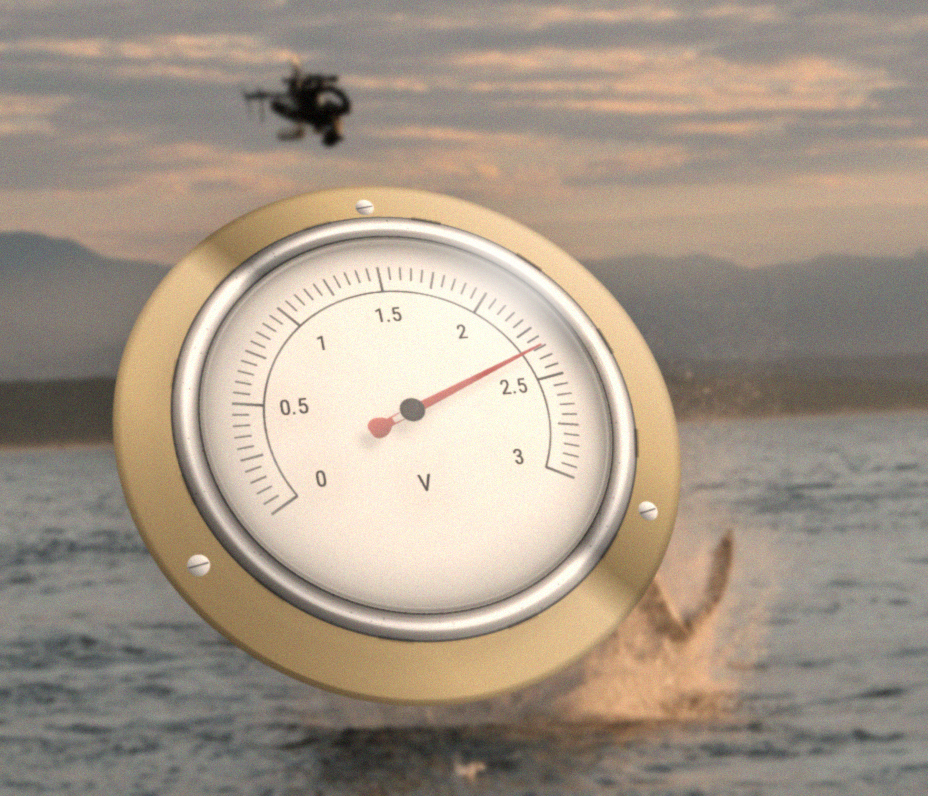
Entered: 2.35 V
